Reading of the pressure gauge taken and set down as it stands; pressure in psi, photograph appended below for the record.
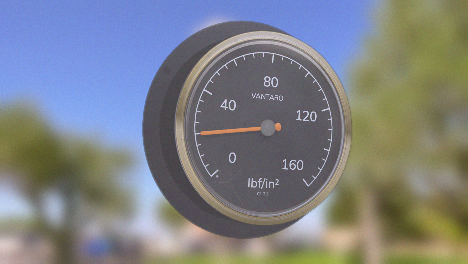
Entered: 20 psi
